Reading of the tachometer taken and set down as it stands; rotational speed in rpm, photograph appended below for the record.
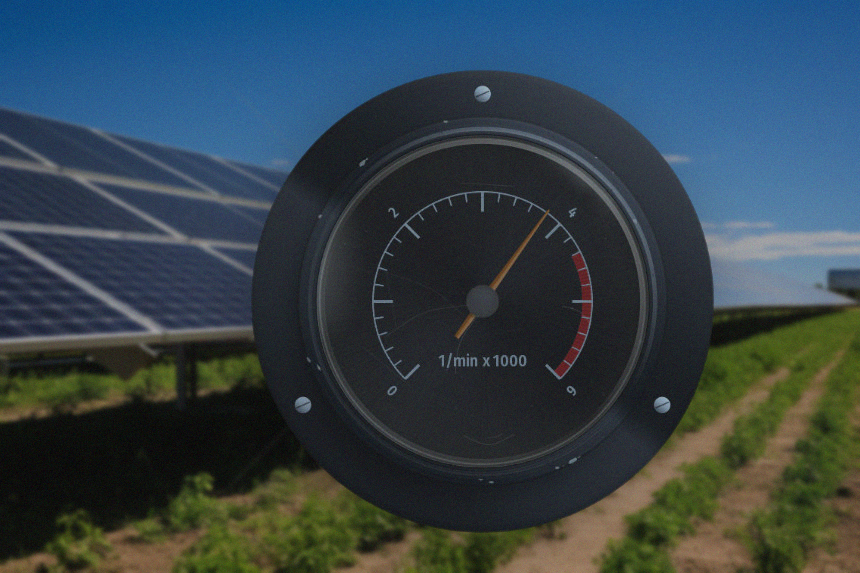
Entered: 3800 rpm
